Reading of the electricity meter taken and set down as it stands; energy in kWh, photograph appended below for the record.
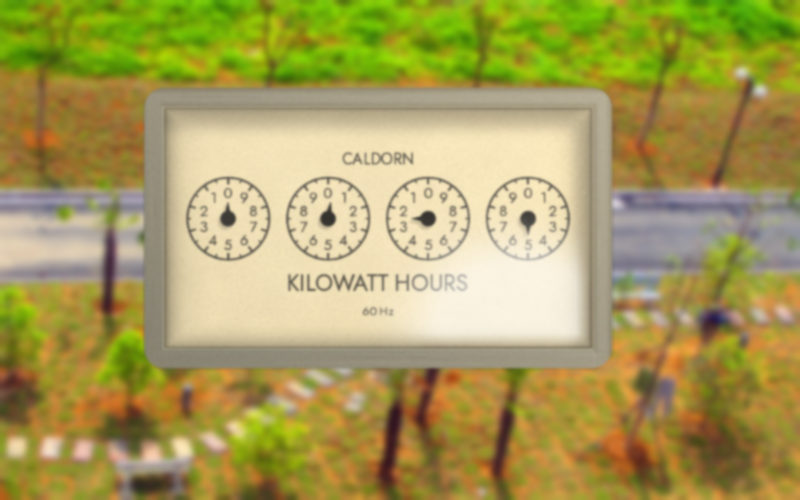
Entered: 25 kWh
